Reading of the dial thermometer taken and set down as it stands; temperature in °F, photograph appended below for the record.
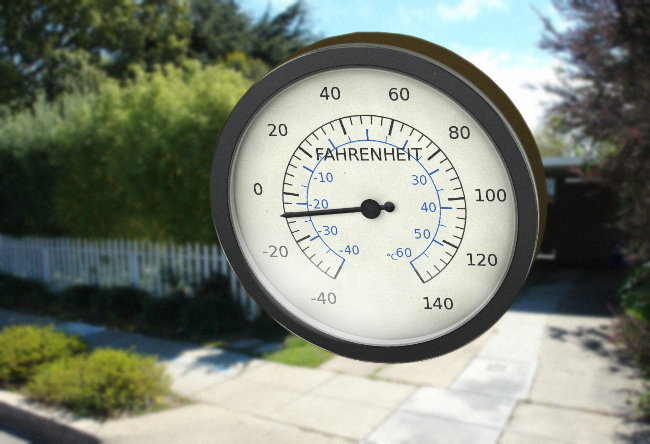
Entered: -8 °F
